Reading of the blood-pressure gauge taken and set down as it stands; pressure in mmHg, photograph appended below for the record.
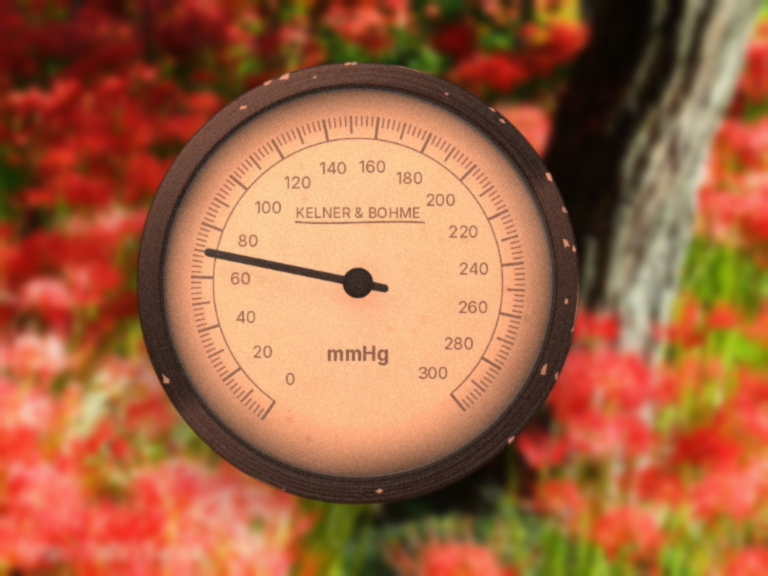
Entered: 70 mmHg
